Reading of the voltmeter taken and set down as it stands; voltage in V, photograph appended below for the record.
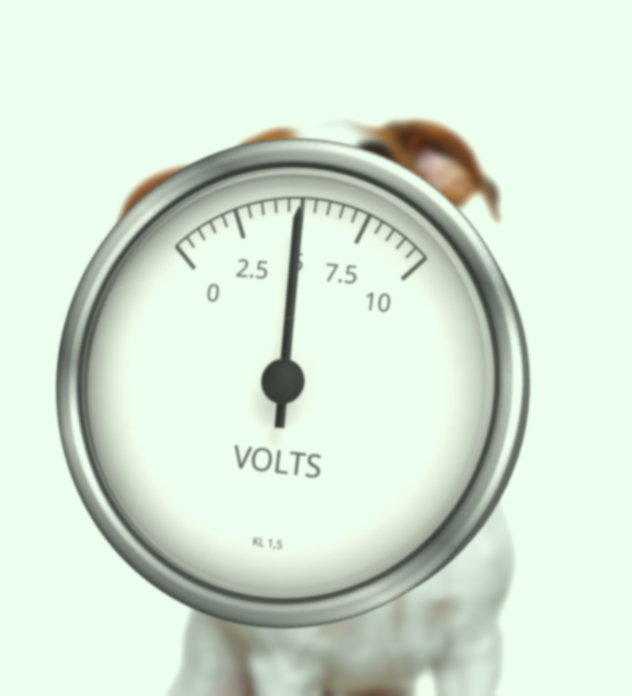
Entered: 5 V
